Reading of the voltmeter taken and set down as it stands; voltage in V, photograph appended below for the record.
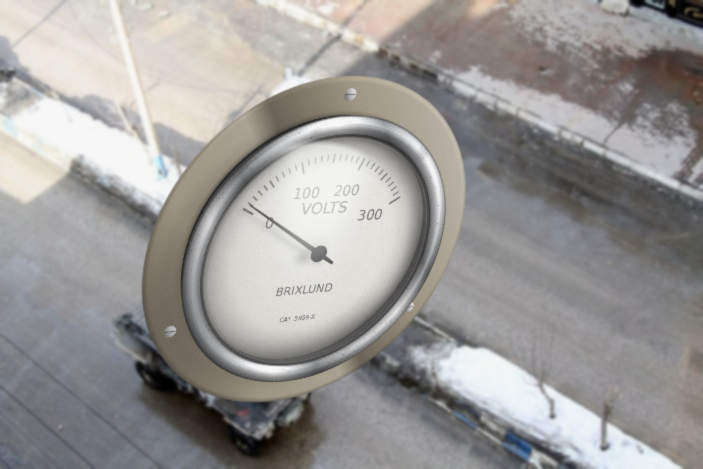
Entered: 10 V
